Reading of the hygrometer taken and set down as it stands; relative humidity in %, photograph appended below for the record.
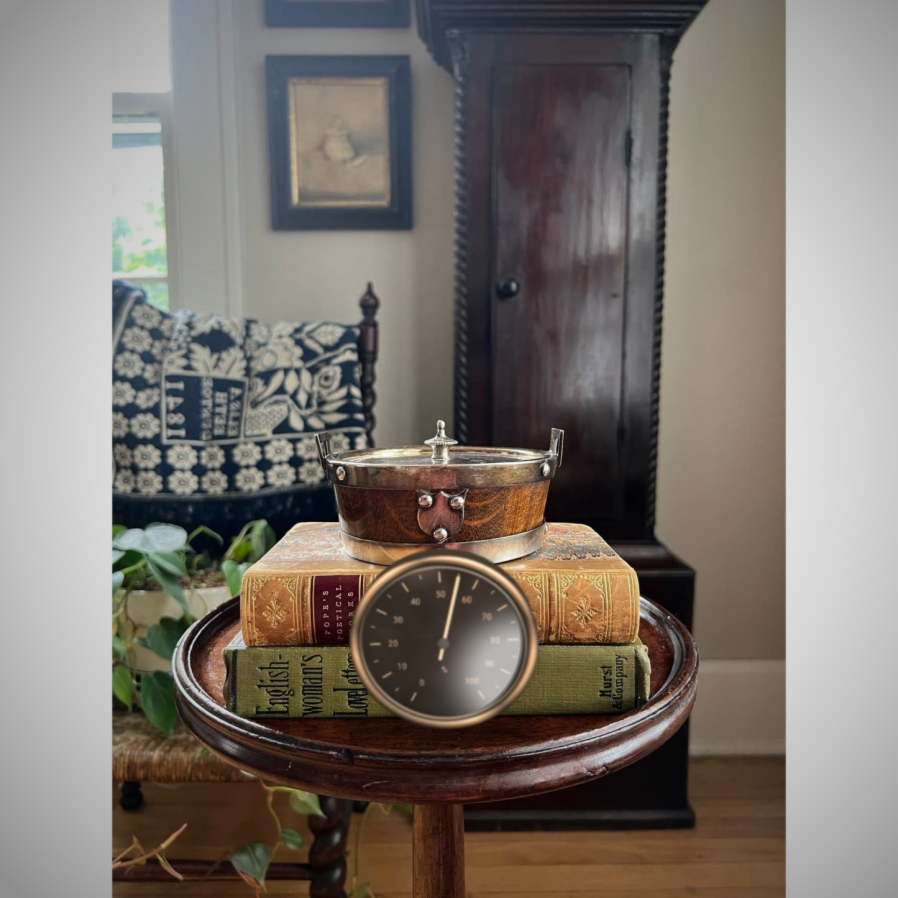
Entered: 55 %
